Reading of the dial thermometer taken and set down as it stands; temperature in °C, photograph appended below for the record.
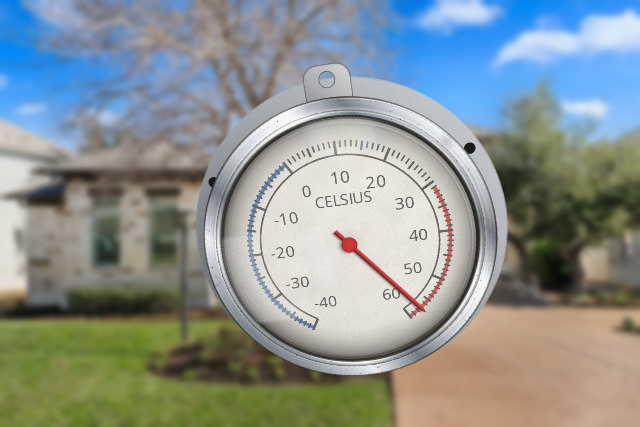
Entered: 57 °C
